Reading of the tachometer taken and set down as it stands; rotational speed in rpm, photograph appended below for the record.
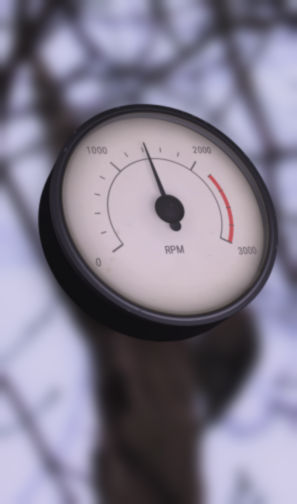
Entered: 1400 rpm
